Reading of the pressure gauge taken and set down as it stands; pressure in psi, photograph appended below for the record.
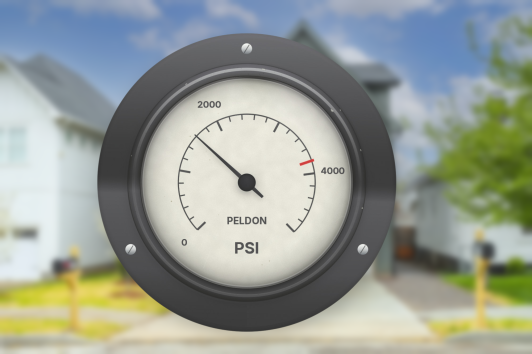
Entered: 1600 psi
